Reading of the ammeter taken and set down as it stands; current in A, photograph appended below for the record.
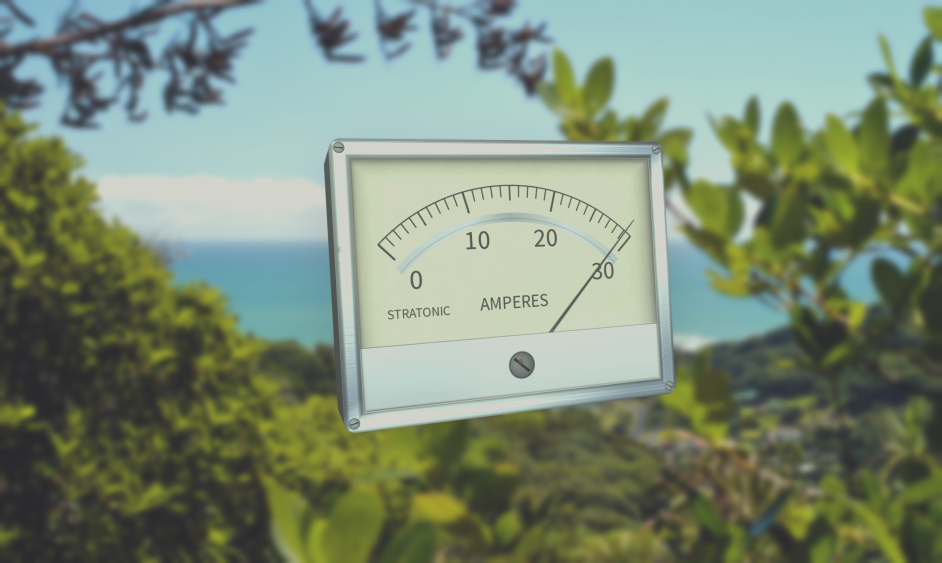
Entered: 29 A
